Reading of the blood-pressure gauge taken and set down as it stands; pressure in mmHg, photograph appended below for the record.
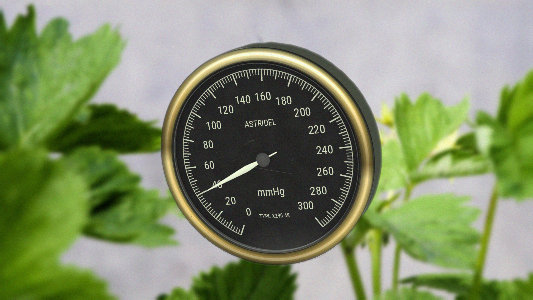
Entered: 40 mmHg
